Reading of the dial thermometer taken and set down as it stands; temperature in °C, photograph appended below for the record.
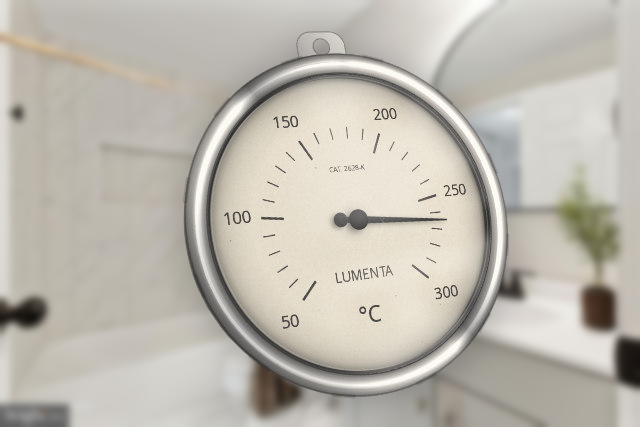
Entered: 265 °C
